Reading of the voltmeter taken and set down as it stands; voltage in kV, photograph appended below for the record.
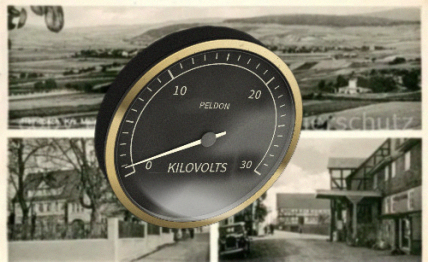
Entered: 1 kV
